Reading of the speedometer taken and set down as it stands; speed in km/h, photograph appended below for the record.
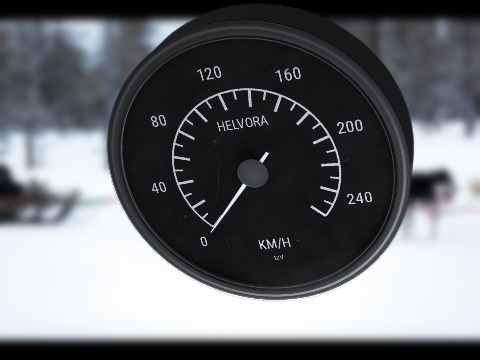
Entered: 0 km/h
